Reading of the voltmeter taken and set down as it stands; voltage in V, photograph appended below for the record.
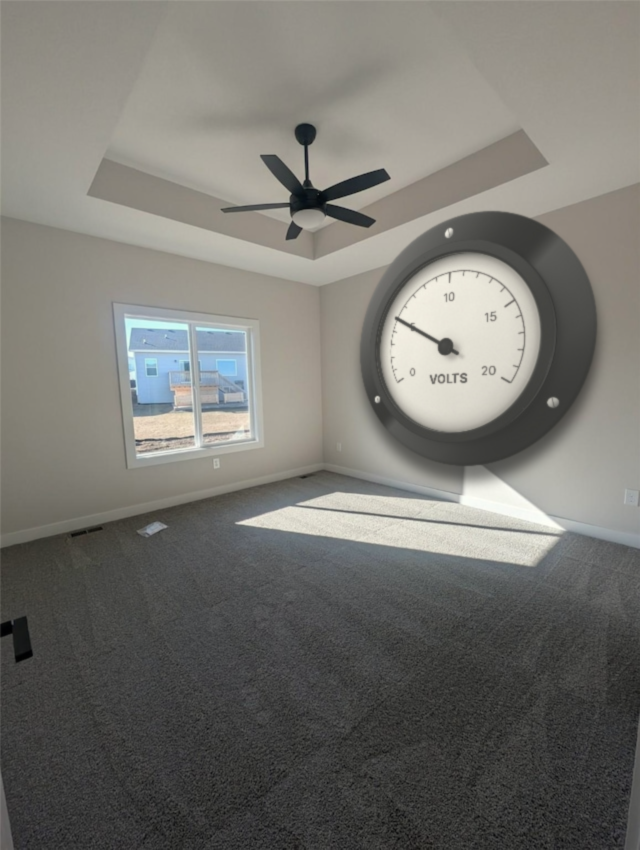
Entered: 5 V
